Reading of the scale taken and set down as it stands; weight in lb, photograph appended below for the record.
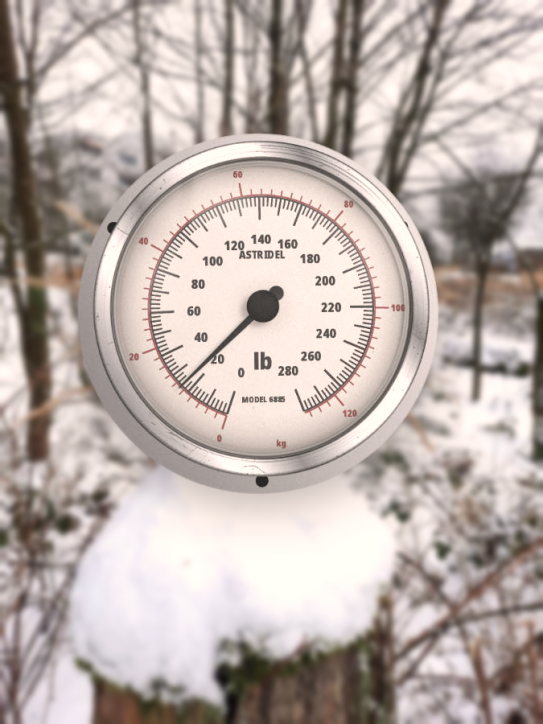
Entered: 24 lb
